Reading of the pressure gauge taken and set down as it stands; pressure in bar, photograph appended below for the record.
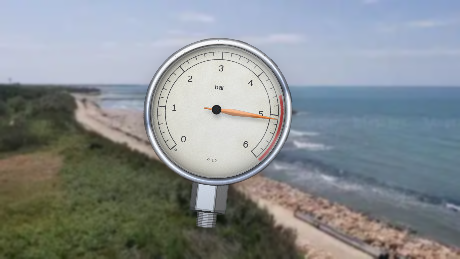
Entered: 5.1 bar
